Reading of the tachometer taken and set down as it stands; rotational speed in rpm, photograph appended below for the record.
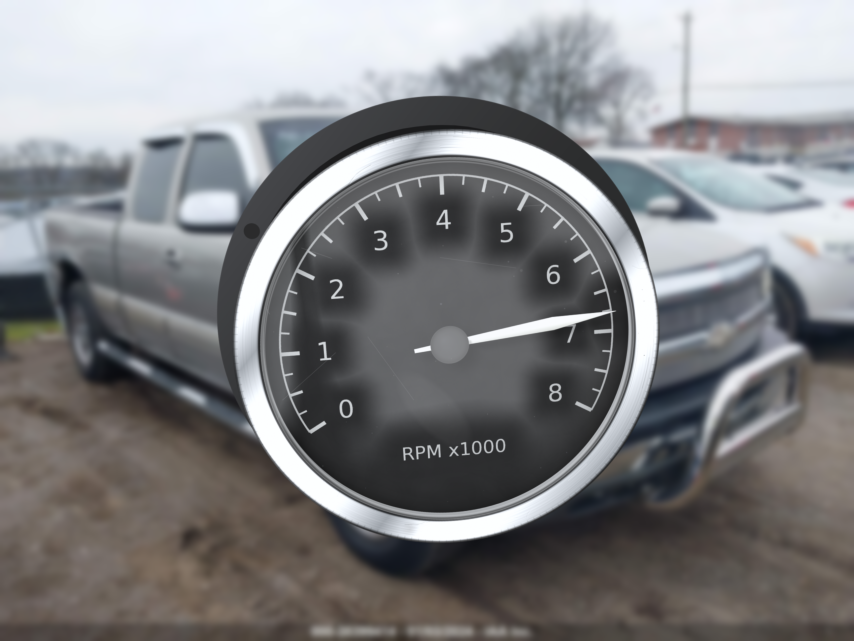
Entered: 6750 rpm
